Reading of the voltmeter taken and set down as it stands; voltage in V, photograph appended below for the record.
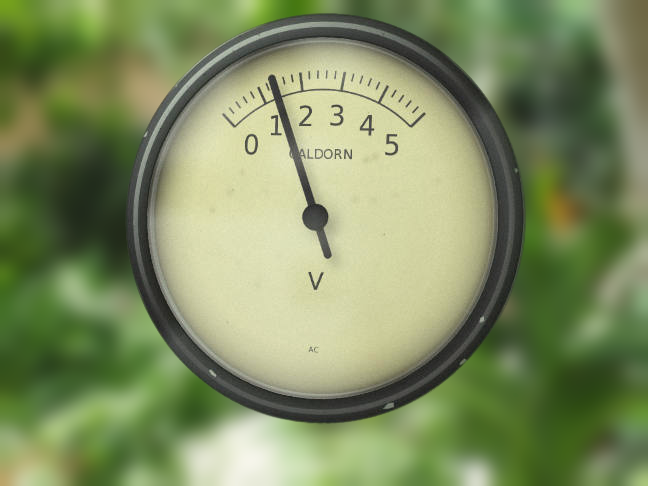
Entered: 1.4 V
